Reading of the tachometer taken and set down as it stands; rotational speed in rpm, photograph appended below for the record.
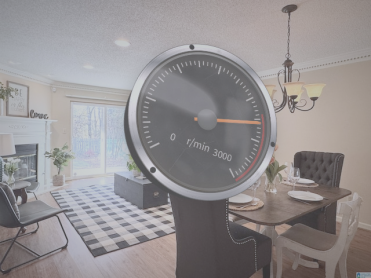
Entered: 2300 rpm
